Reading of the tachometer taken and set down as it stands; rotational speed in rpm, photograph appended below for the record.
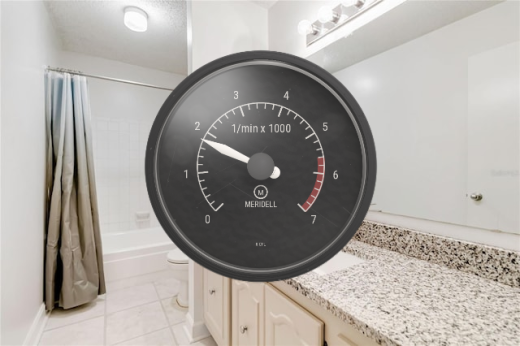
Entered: 1800 rpm
